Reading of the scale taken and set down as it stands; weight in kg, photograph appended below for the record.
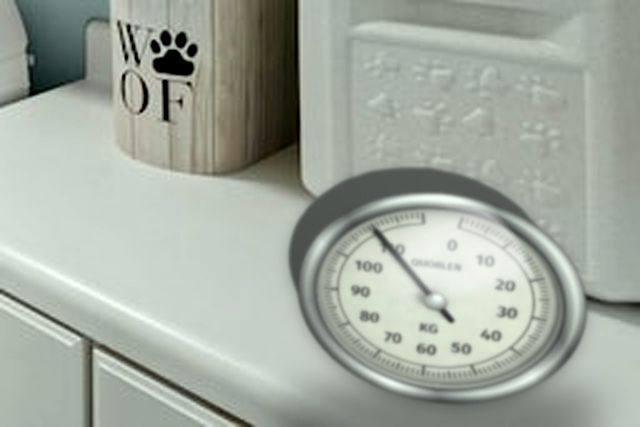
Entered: 110 kg
